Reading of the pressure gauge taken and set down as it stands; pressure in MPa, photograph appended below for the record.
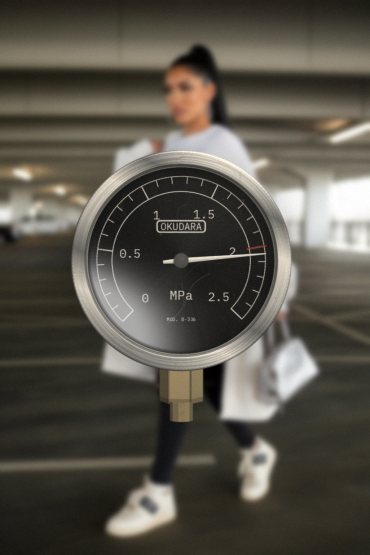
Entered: 2.05 MPa
